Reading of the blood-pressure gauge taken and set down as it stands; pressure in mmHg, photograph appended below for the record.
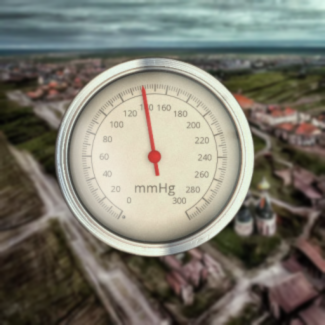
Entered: 140 mmHg
